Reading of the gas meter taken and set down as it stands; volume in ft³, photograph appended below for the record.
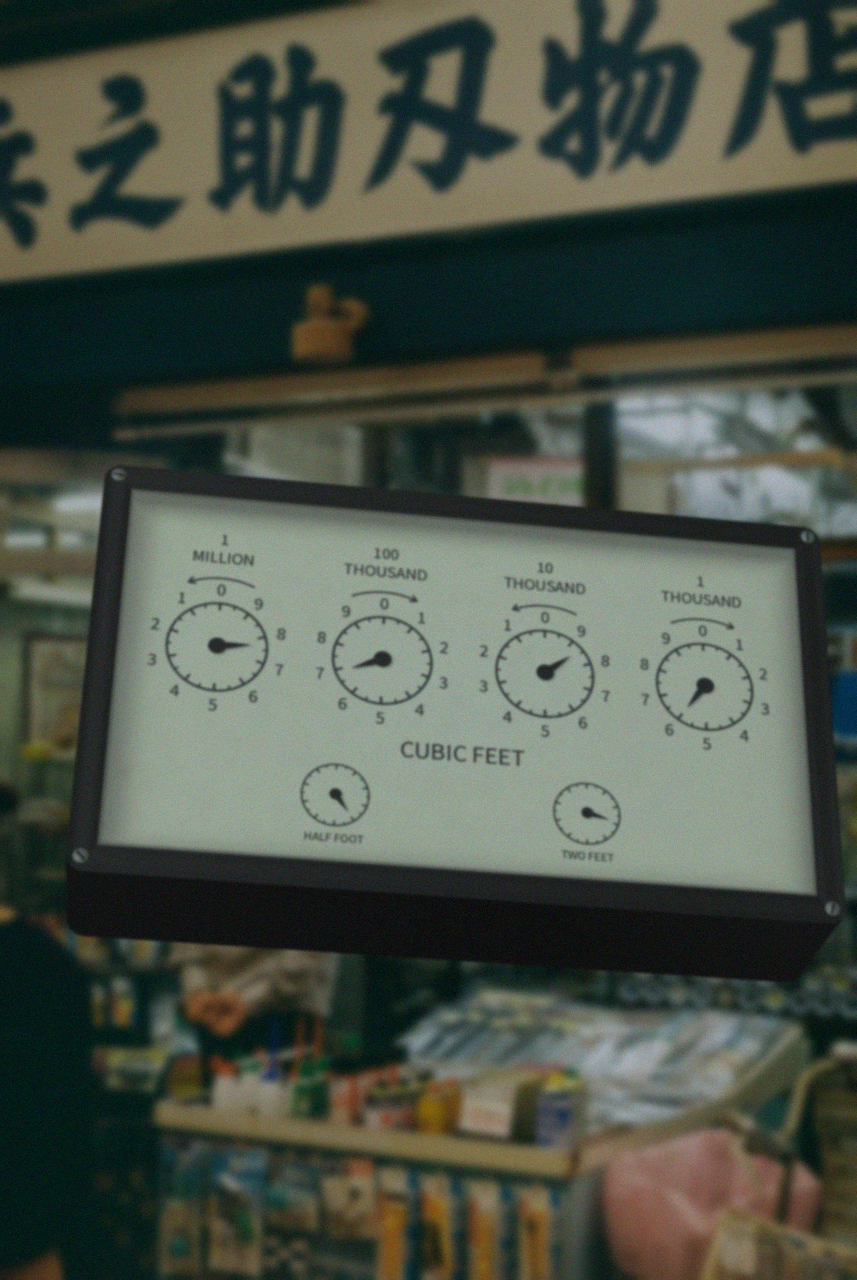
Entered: 768600 ft³
